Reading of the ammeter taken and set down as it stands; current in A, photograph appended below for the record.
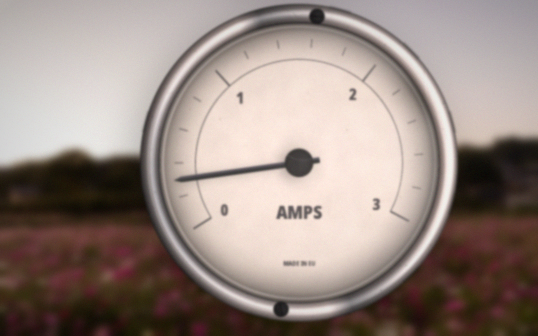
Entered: 0.3 A
